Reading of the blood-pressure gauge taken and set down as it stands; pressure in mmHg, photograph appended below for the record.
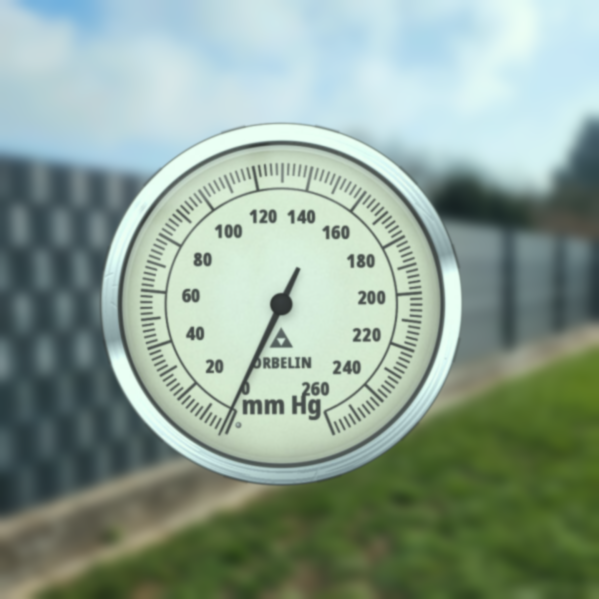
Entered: 2 mmHg
